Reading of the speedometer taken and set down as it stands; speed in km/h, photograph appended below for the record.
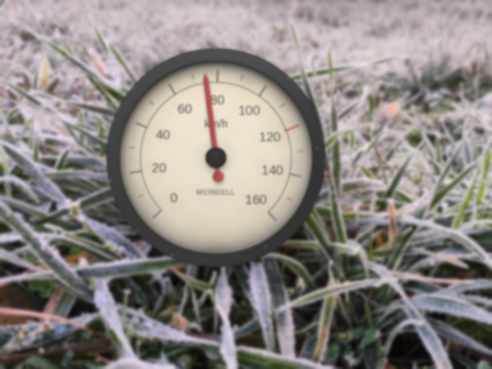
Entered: 75 km/h
